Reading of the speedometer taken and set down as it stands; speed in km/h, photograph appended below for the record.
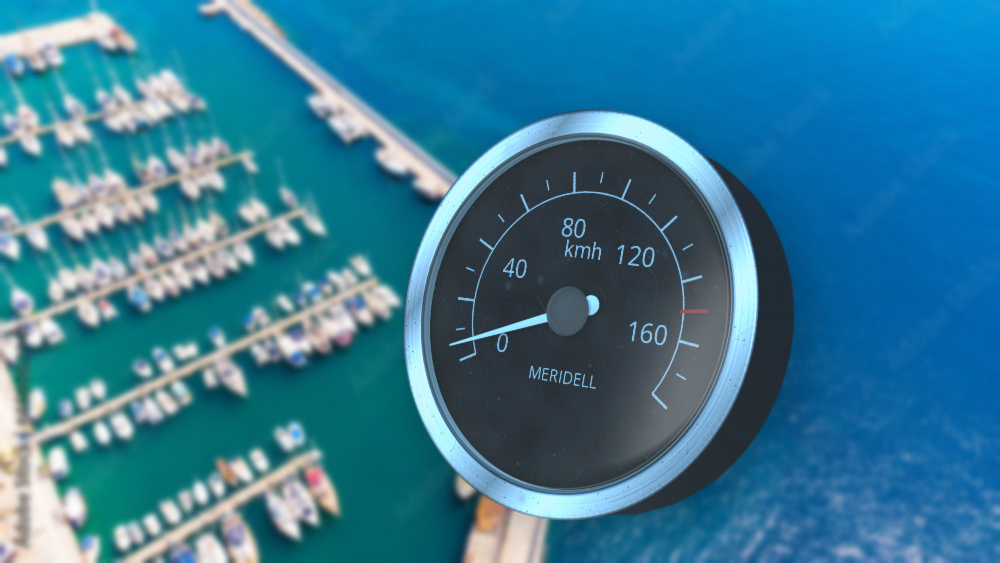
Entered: 5 km/h
